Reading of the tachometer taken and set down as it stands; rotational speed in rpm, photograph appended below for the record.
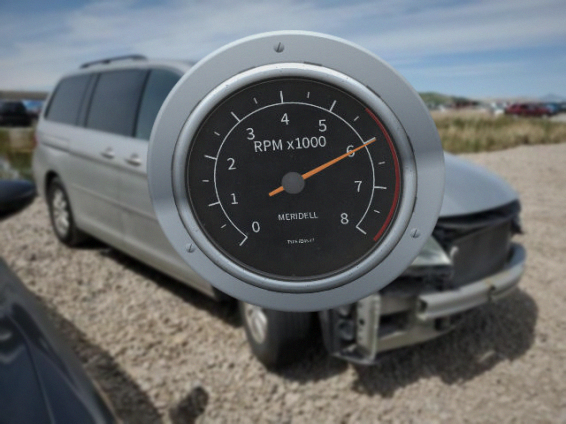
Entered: 6000 rpm
